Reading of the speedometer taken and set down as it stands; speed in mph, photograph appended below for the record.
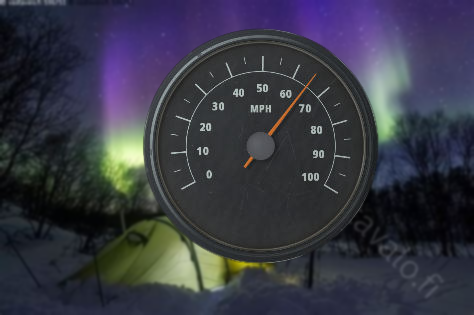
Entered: 65 mph
